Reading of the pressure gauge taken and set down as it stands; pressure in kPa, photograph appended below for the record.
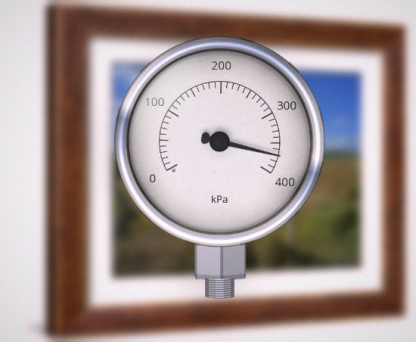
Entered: 370 kPa
